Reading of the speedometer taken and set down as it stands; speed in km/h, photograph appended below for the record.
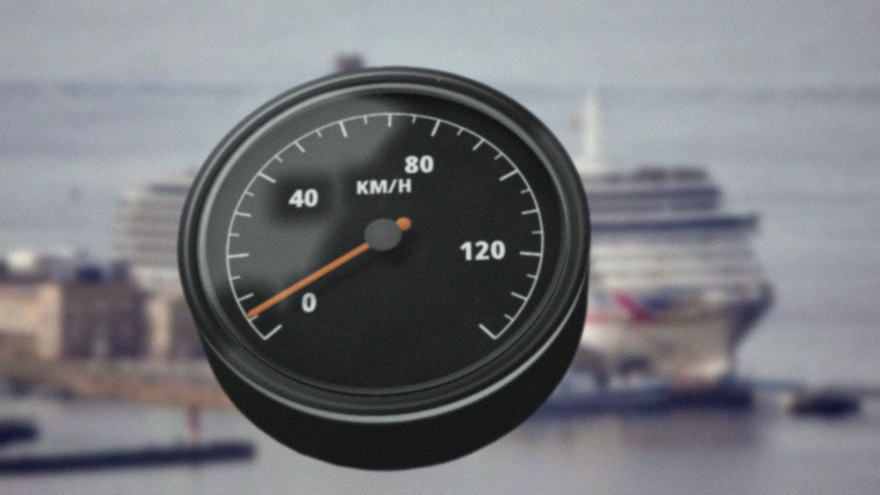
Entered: 5 km/h
